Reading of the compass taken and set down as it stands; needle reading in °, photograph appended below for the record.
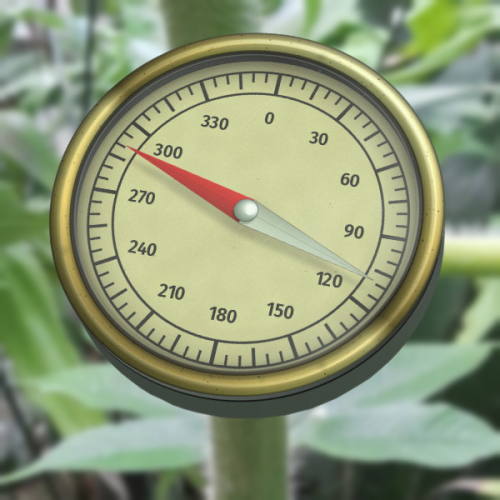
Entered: 290 °
